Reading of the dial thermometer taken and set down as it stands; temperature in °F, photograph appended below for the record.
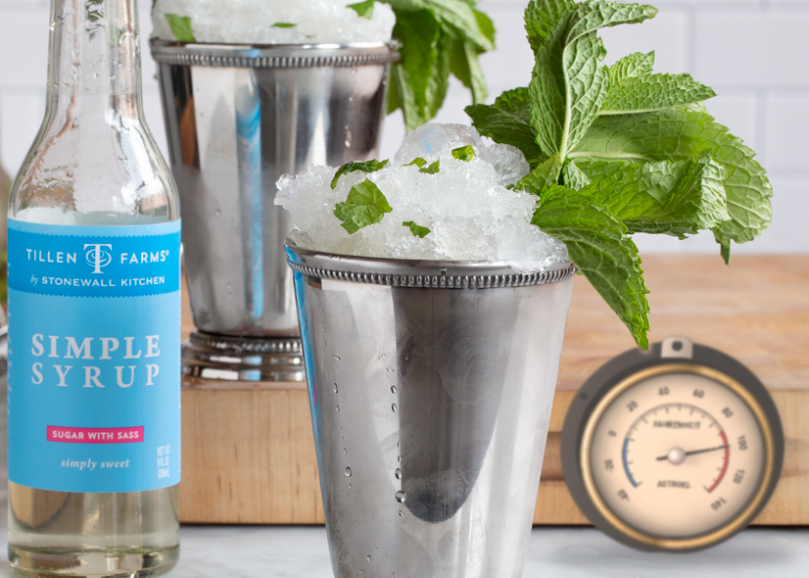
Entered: 100 °F
